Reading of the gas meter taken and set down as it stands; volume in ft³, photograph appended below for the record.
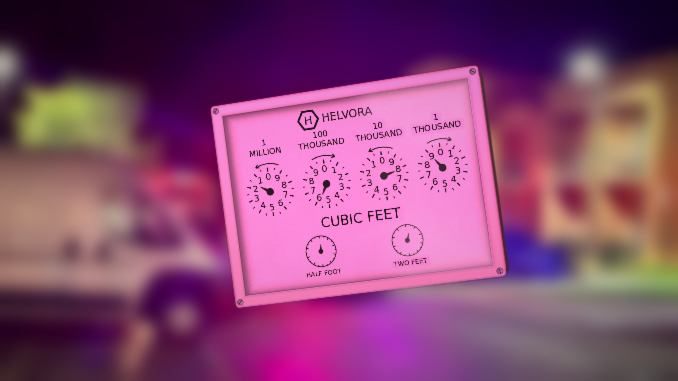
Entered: 157900 ft³
